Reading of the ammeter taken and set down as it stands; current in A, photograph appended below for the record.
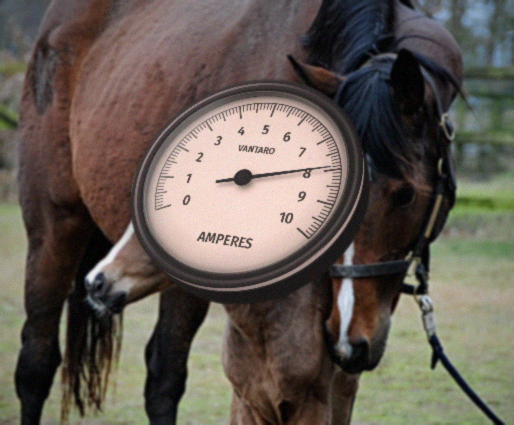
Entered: 8 A
